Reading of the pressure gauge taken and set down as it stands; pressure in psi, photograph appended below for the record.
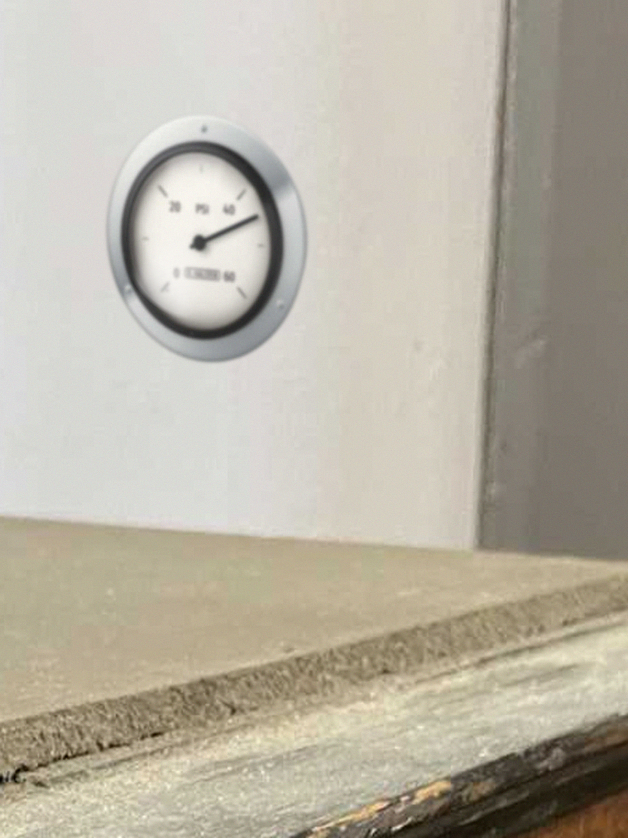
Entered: 45 psi
